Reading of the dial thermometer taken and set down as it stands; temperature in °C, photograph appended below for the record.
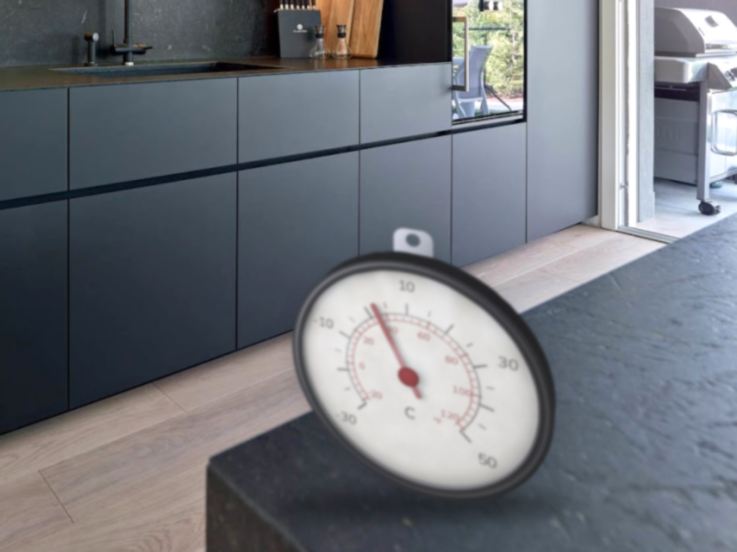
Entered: 2.5 °C
